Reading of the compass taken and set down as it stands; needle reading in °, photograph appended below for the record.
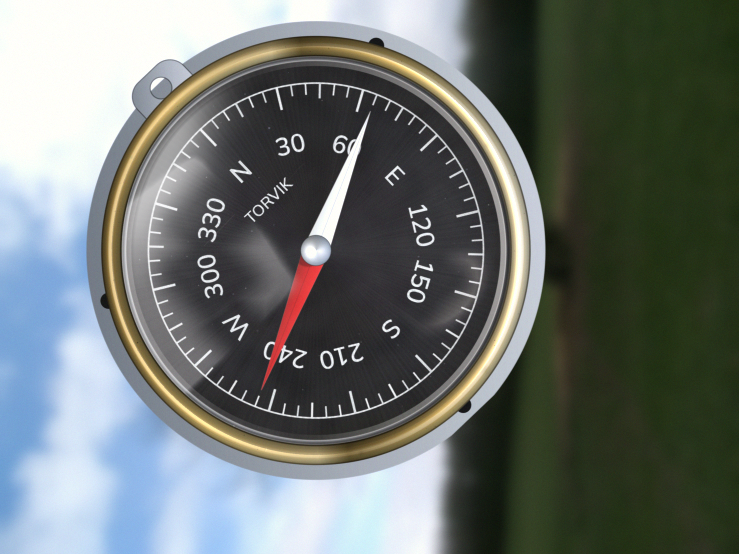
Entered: 245 °
